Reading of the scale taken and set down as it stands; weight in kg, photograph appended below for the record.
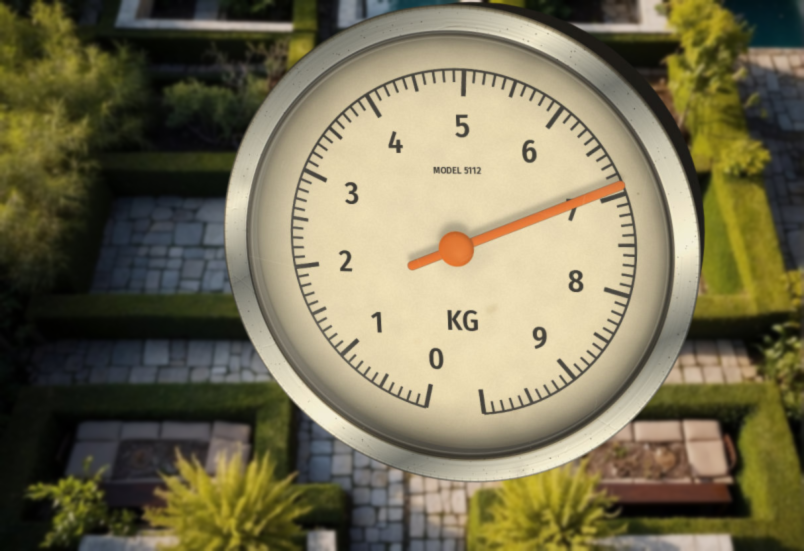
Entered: 6.9 kg
